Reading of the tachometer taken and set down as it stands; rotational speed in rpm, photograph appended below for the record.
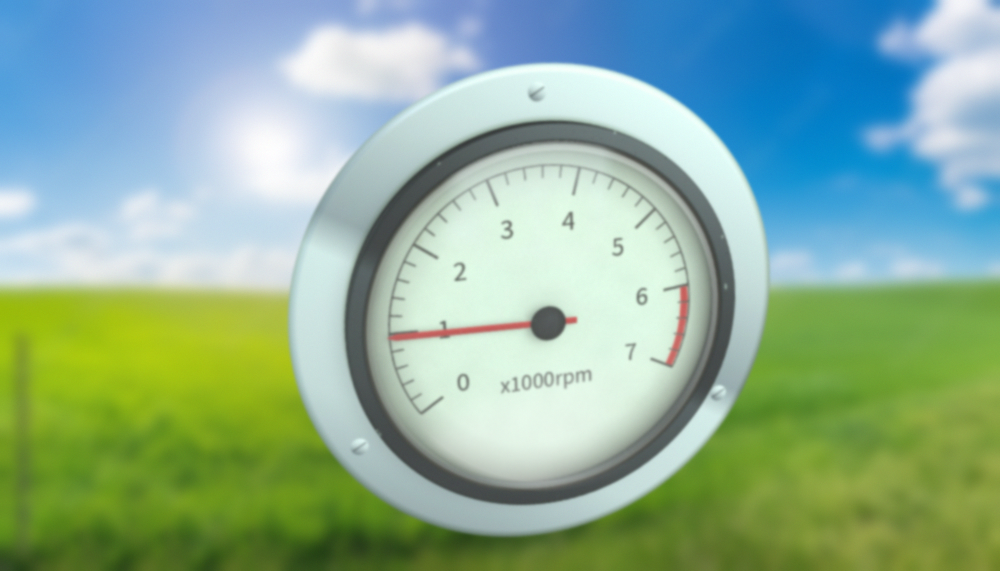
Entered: 1000 rpm
